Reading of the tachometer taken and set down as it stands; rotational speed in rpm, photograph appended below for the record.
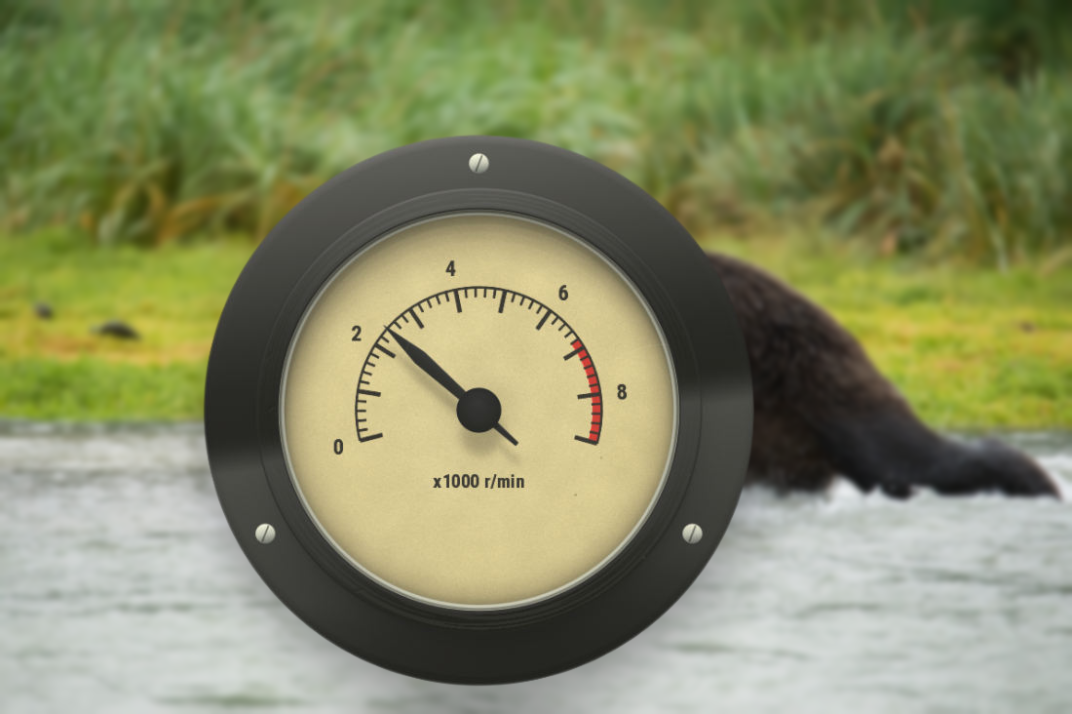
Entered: 2400 rpm
